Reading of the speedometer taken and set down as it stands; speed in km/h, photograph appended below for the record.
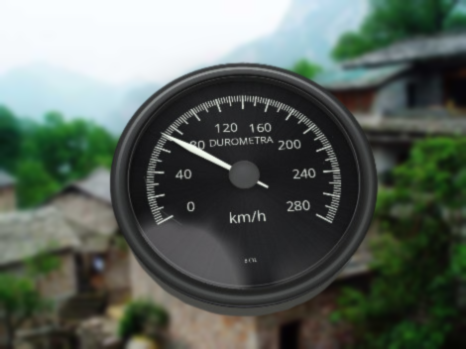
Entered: 70 km/h
